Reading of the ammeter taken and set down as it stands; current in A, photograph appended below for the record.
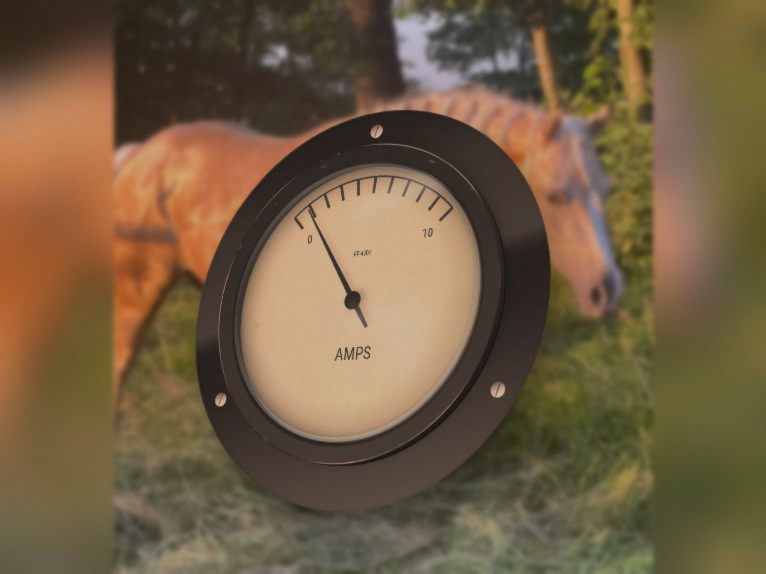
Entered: 1 A
